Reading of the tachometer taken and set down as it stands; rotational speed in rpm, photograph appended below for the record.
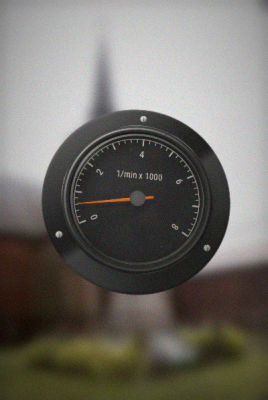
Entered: 600 rpm
